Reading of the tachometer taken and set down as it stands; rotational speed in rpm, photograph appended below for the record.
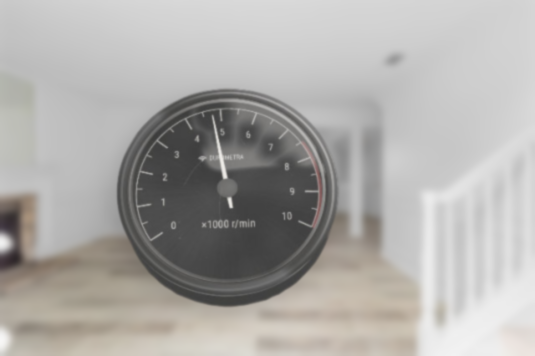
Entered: 4750 rpm
